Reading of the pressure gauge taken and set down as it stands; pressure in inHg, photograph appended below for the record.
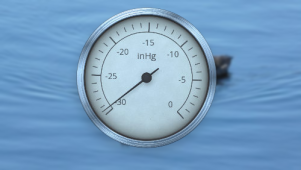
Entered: -29.5 inHg
